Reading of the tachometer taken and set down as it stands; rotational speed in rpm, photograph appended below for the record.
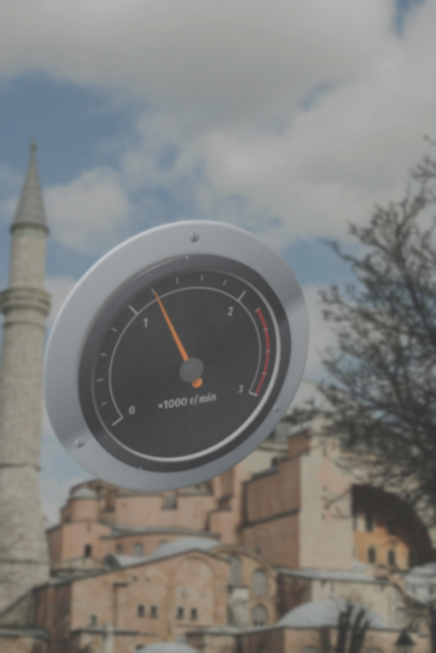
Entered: 1200 rpm
